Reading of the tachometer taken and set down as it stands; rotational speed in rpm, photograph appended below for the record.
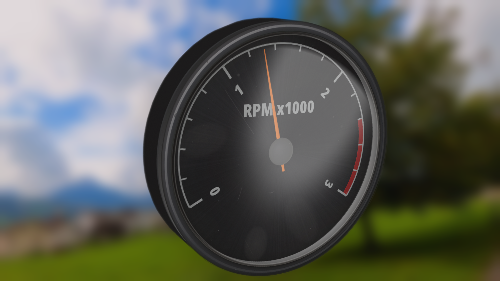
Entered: 1300 rpm
